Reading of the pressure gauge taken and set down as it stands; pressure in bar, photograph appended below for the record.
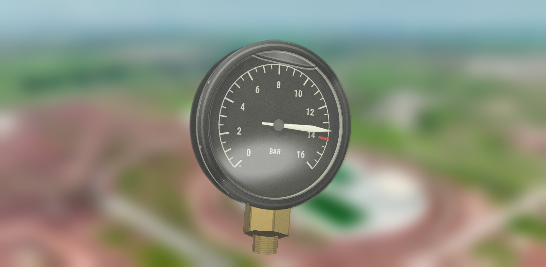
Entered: 13.5 bar
